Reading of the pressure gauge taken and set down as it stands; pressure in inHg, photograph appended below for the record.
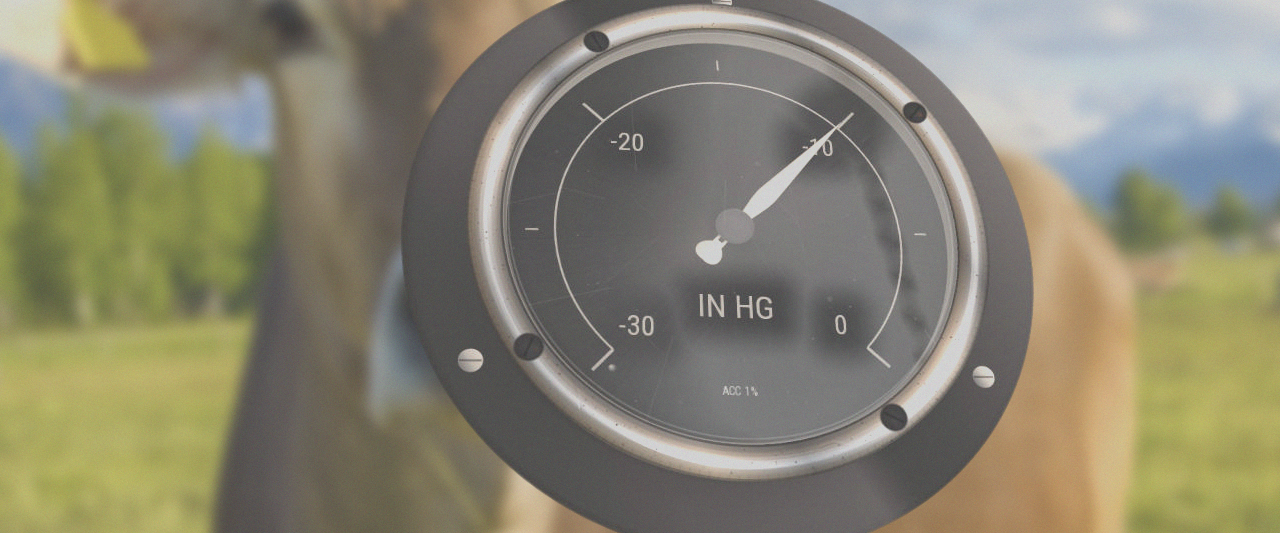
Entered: -10 inHg
